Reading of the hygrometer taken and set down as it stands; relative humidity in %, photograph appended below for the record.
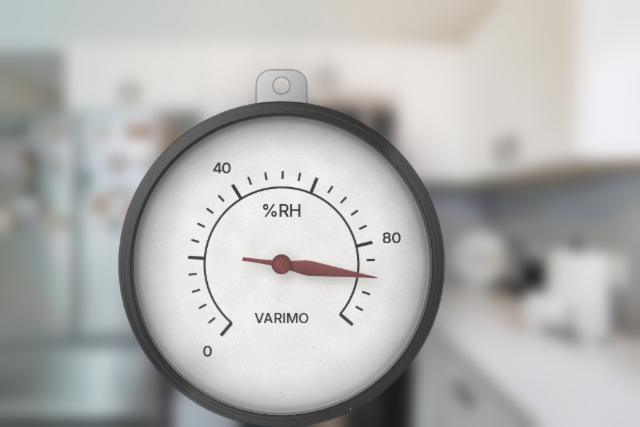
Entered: 88 %
